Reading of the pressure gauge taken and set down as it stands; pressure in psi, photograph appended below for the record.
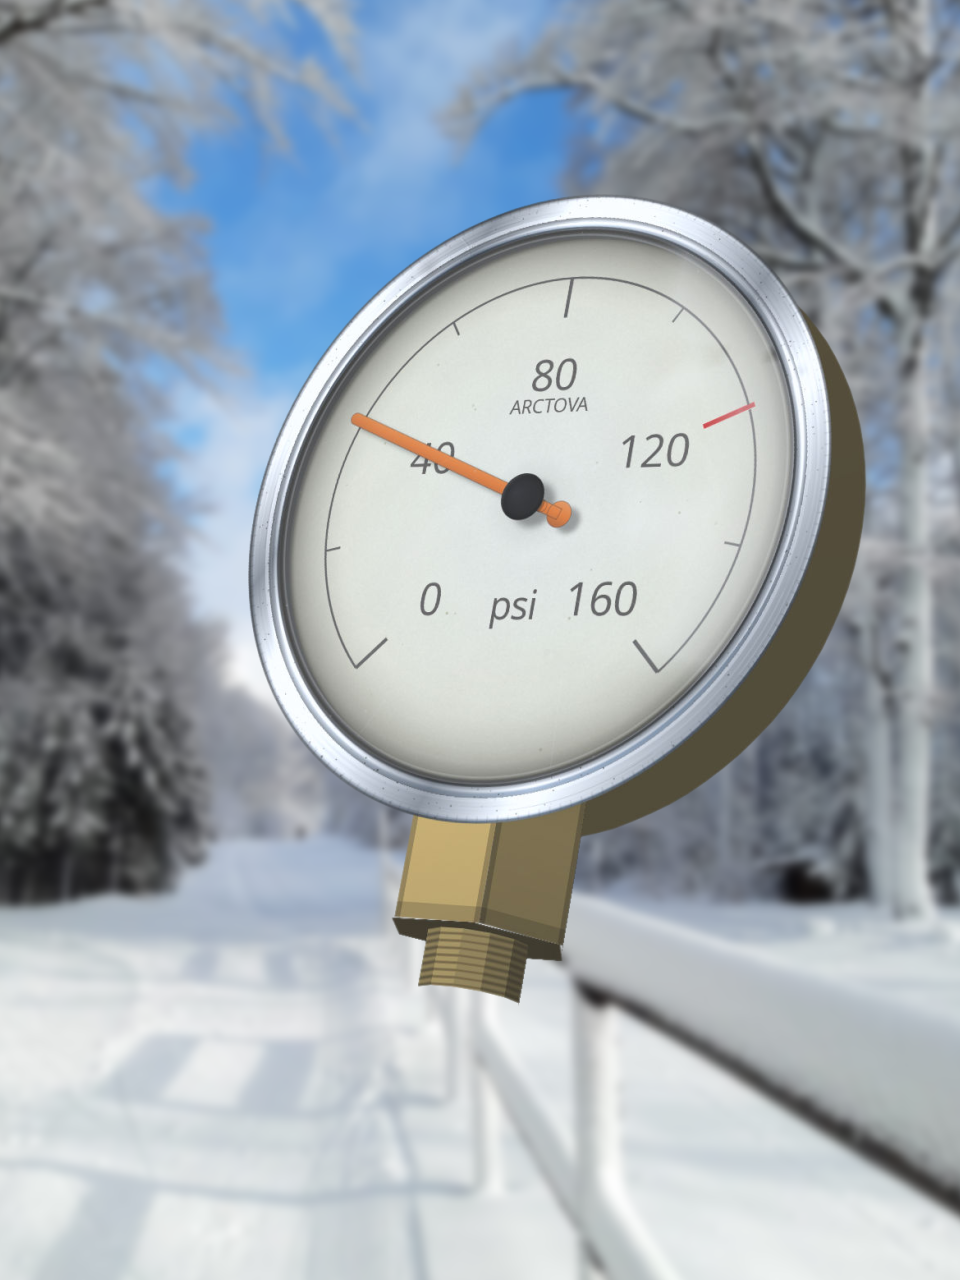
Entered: 40 psi
